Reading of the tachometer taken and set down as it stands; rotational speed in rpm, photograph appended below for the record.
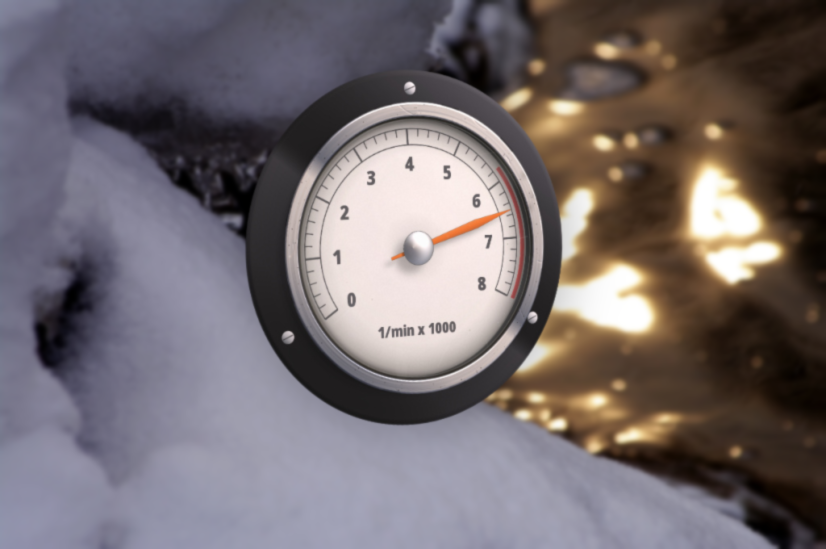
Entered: 6500 rpm
